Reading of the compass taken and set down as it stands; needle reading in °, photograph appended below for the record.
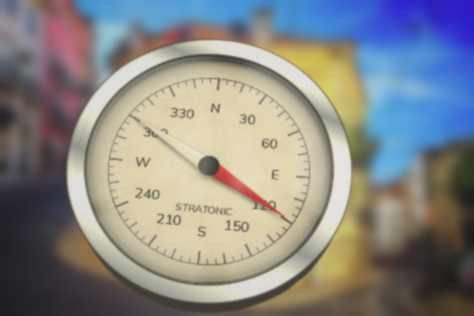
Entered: 120 °
